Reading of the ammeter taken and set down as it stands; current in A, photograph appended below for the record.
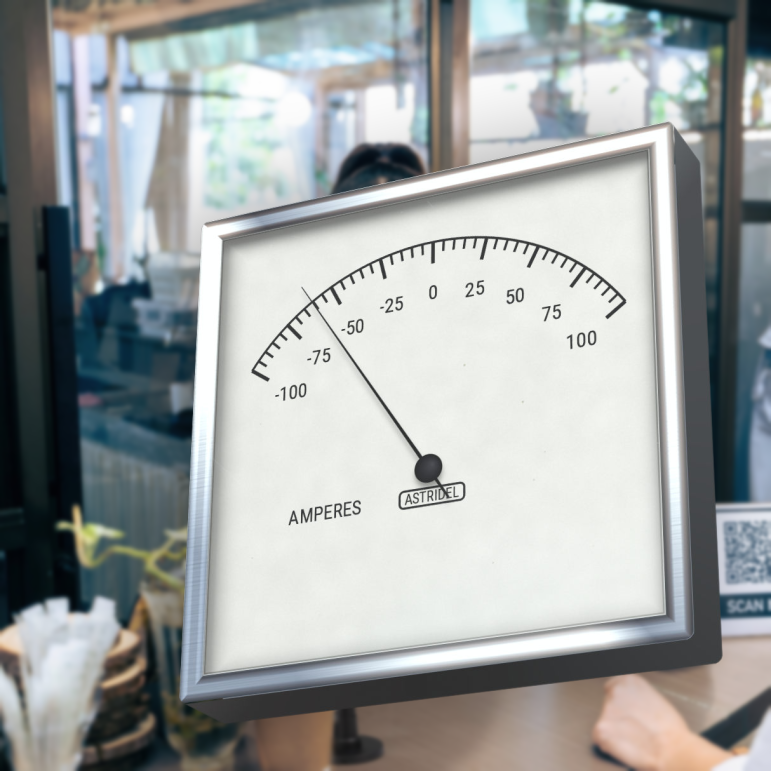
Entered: -60 A
